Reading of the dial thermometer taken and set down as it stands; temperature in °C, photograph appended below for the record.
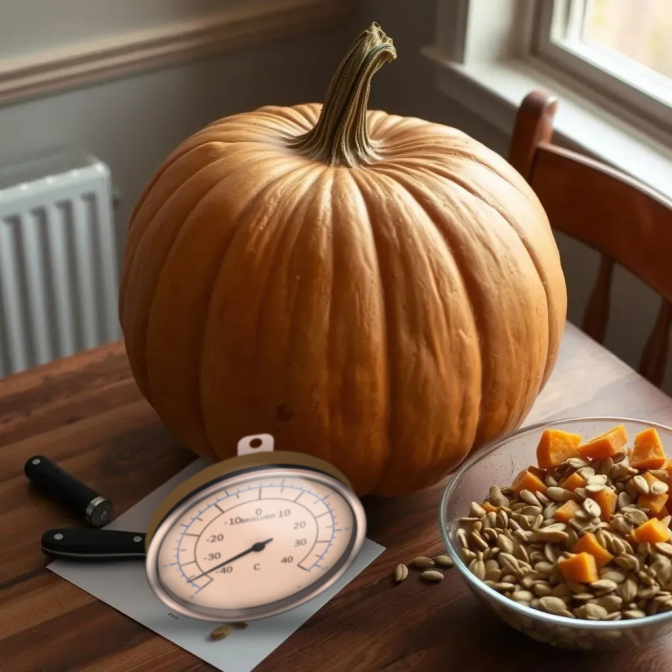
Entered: -35 °C
